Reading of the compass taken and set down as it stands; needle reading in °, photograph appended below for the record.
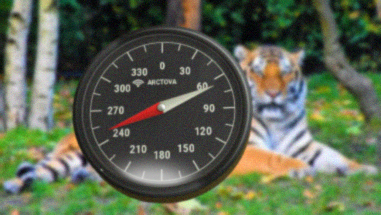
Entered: 247.5 °
